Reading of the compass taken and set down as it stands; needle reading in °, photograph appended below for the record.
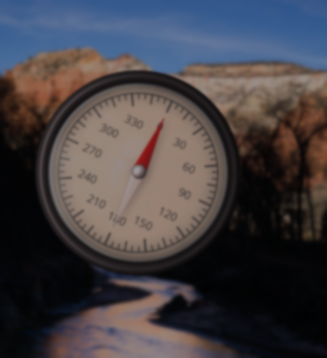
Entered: 0 °
